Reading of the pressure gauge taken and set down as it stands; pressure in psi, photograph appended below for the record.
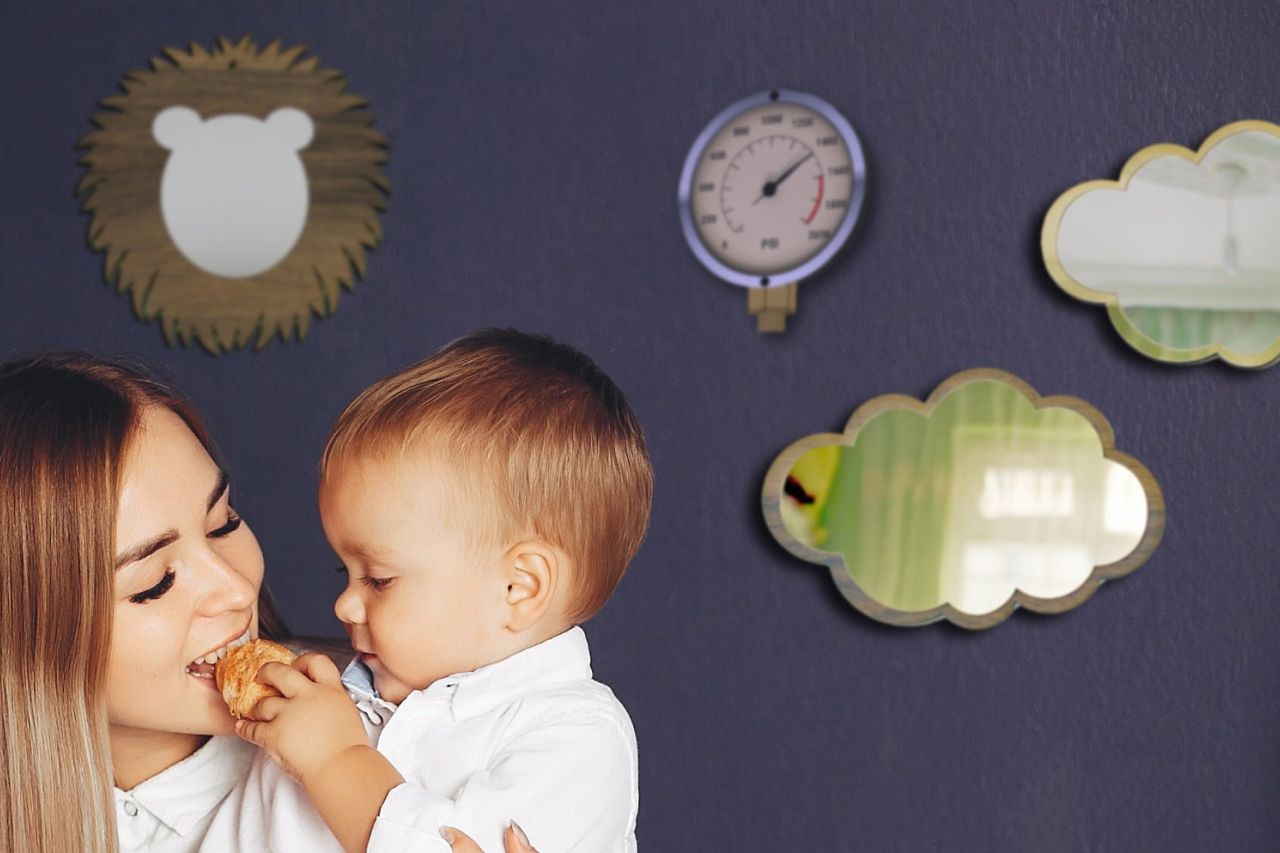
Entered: 1400 psi
